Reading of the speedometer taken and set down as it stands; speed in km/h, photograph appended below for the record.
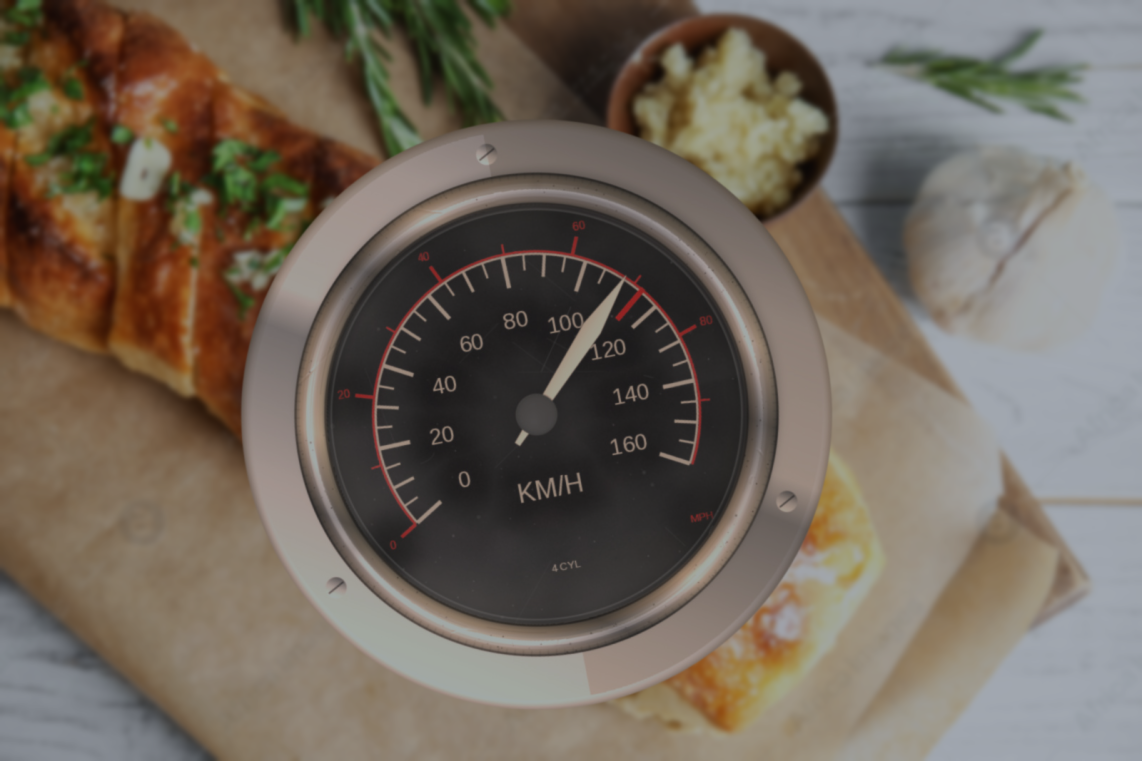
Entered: 110 km/h
